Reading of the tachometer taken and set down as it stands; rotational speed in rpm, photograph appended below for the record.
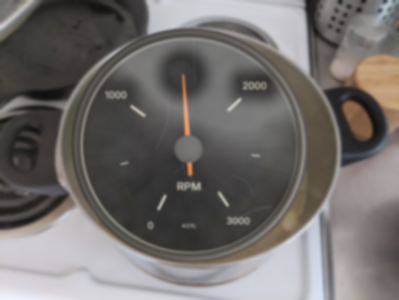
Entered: 1500 rpm
